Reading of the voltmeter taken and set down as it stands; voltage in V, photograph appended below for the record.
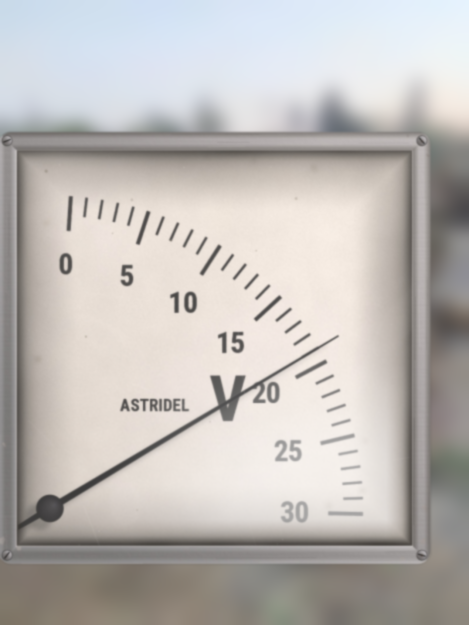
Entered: 19 V
